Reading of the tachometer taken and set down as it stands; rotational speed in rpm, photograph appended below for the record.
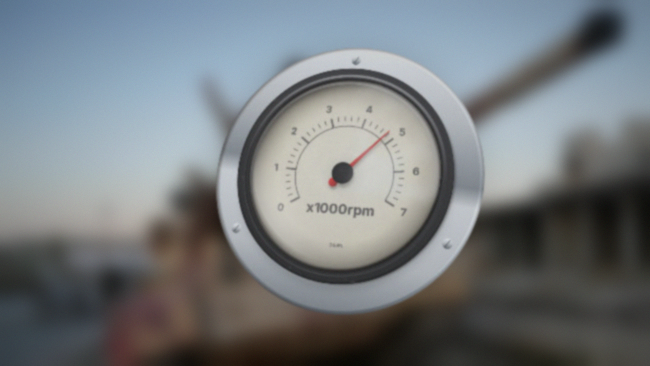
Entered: 4800 rpm
